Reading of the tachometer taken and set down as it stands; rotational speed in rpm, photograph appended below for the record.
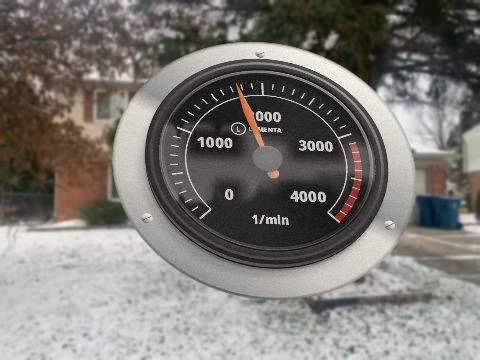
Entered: 1750 rpm
